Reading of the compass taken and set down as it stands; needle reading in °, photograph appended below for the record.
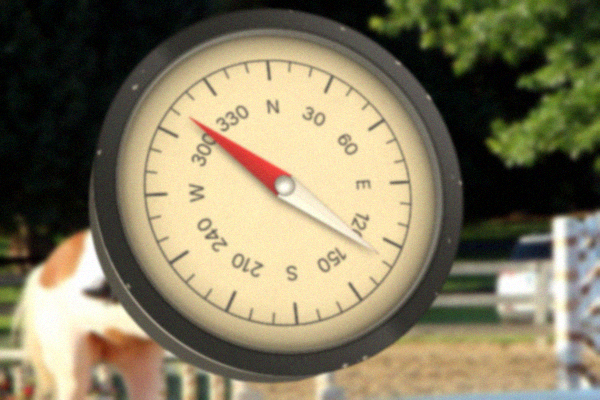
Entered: 310 °
